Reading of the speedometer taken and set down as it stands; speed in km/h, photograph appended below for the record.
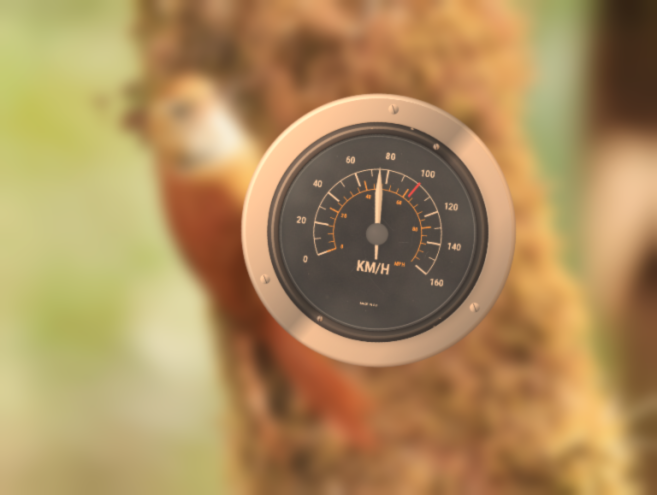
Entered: 75 km/h
